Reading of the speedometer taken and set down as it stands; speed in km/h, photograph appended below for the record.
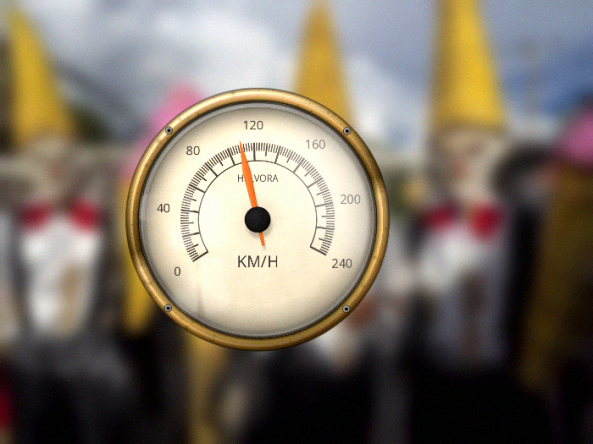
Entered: 110 km/h
